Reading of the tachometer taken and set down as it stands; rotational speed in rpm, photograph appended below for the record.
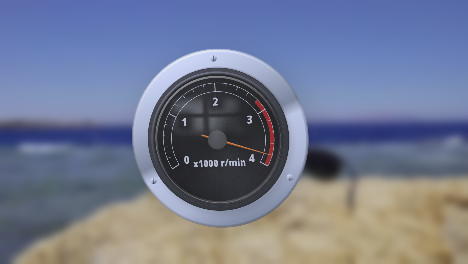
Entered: 3800 rpm
